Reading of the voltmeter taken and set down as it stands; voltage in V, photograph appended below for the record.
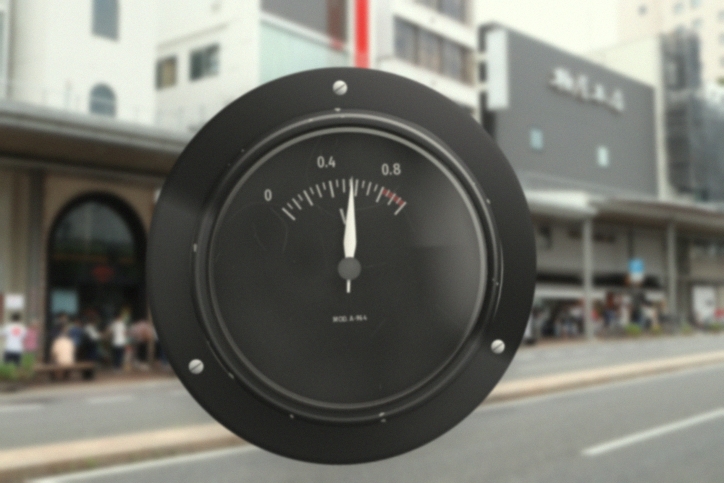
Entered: 0.55 V
